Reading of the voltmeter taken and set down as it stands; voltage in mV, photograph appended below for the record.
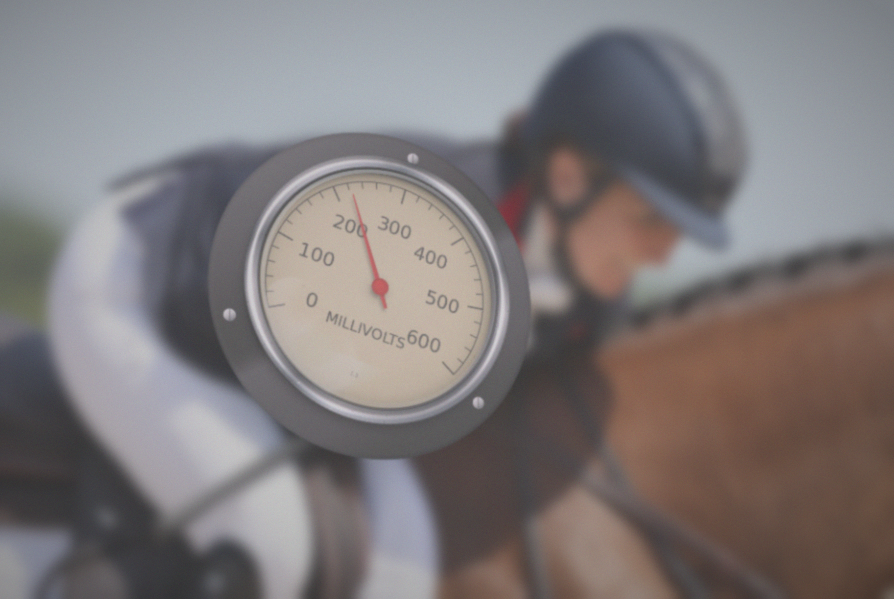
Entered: 220 mV
